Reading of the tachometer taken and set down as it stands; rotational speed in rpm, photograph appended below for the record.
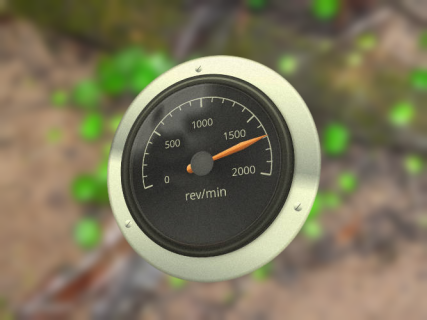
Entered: 1700 rpm
